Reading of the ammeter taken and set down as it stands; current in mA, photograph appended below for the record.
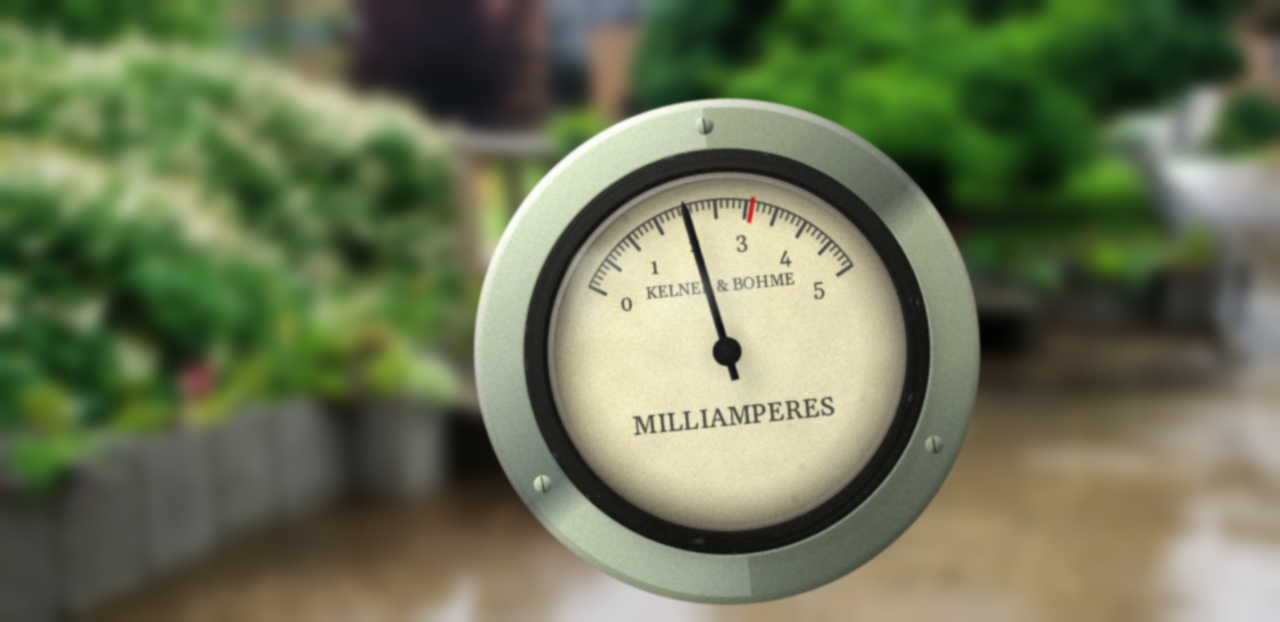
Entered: 2 mA
